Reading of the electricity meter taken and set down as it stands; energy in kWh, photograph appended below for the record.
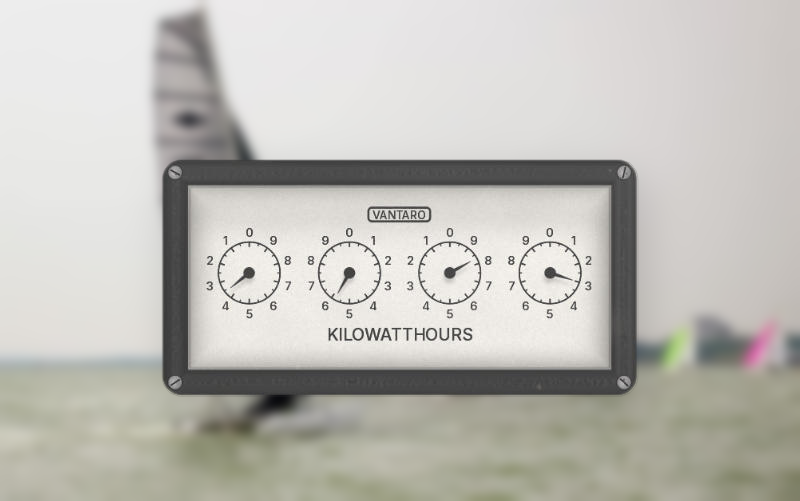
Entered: 3583 kWh
